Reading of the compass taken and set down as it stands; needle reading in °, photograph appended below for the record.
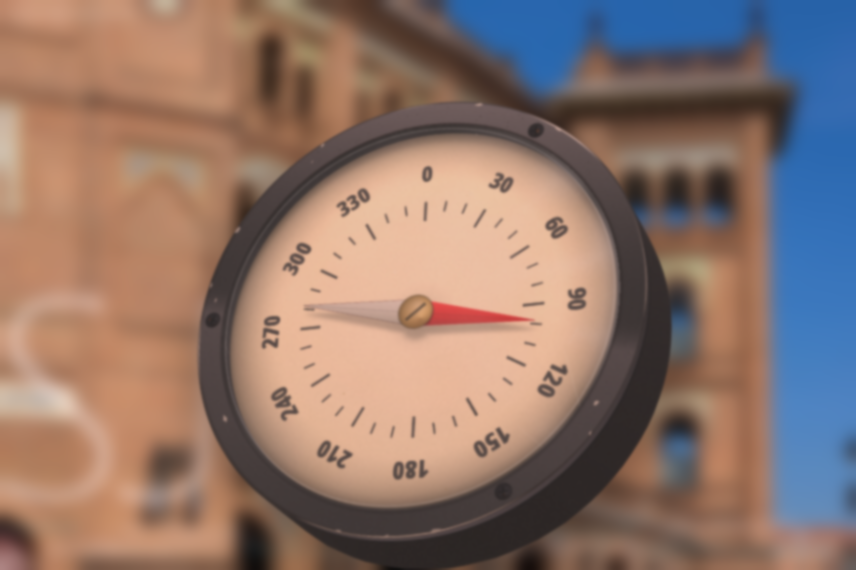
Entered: 100 °
